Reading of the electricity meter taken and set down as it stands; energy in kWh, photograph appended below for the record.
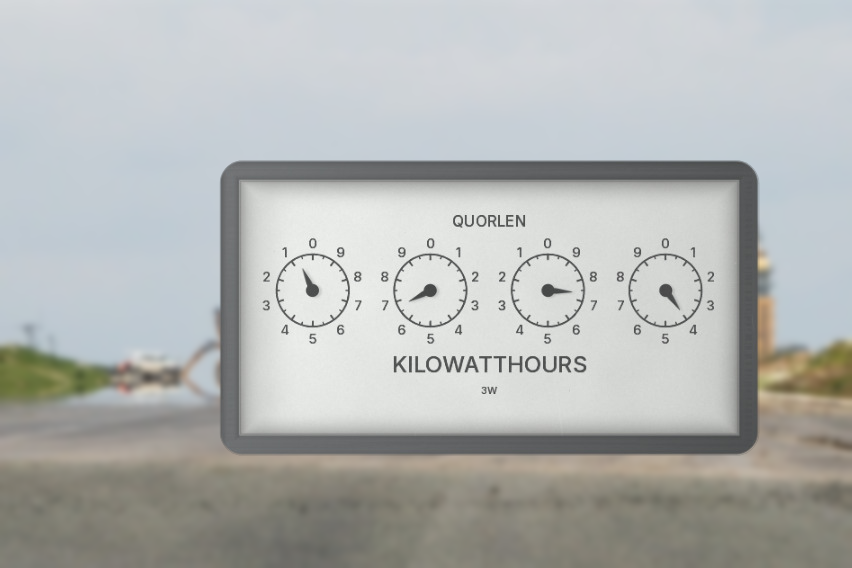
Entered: 674 kWh
